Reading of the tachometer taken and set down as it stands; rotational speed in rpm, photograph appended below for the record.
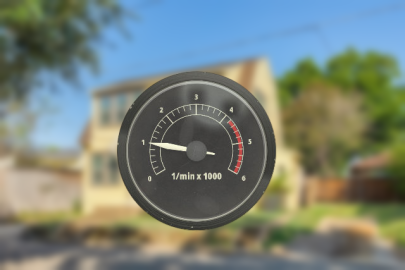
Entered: 1000 rpm
